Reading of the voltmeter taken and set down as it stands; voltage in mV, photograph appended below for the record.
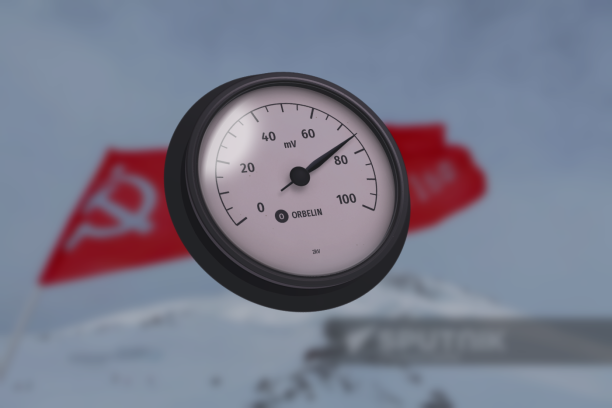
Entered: 75 mV
